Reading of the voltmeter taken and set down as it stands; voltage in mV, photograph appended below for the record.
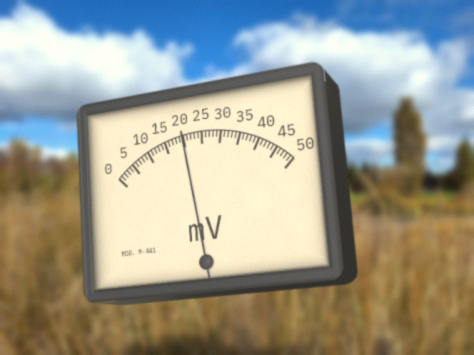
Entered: 20 mV
